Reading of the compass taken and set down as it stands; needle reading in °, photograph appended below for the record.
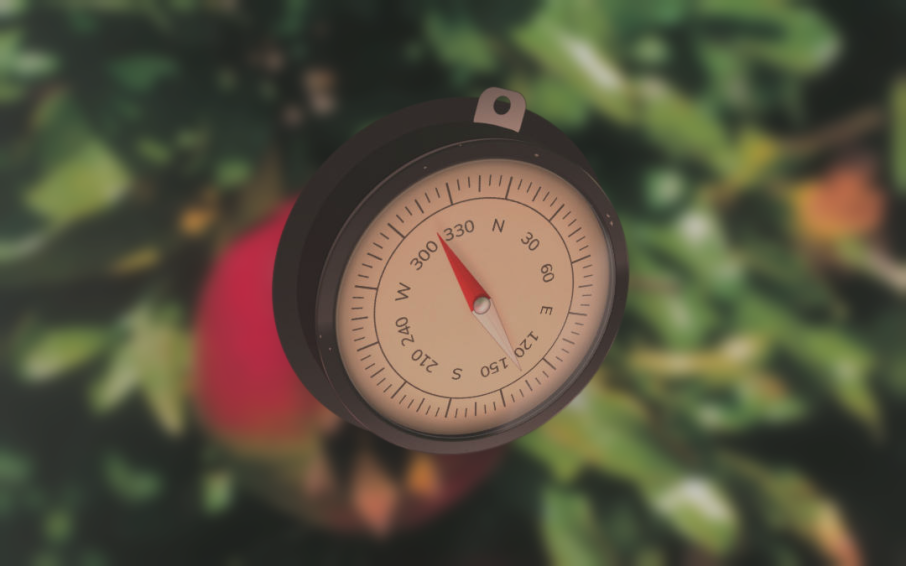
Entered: 315 °
